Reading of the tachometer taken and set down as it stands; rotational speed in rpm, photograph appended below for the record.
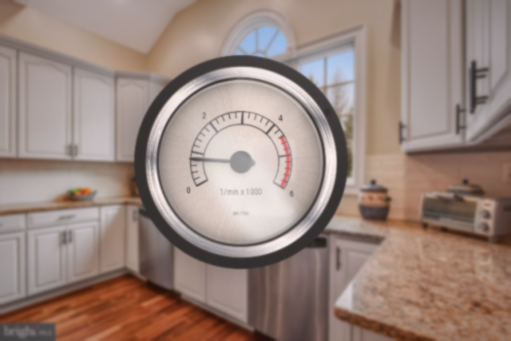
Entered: 800 rpm
